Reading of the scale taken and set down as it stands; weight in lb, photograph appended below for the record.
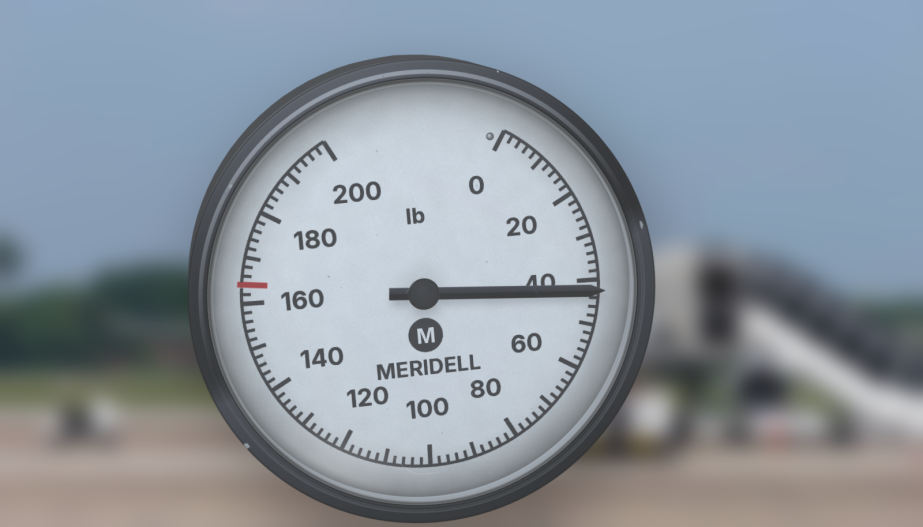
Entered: 42 lb
